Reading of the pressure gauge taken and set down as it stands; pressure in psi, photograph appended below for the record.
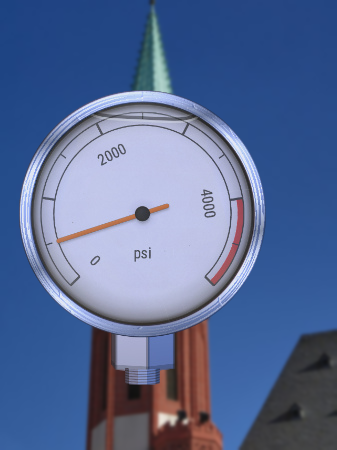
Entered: 500 psi
